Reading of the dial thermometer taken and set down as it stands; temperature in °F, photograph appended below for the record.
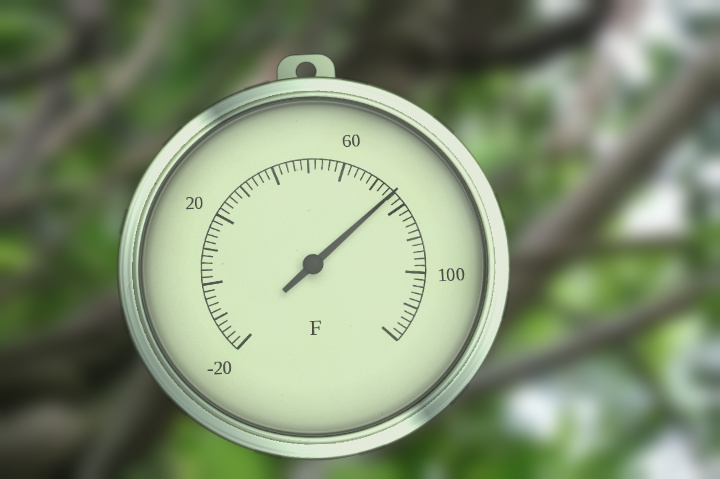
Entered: 76 °F
